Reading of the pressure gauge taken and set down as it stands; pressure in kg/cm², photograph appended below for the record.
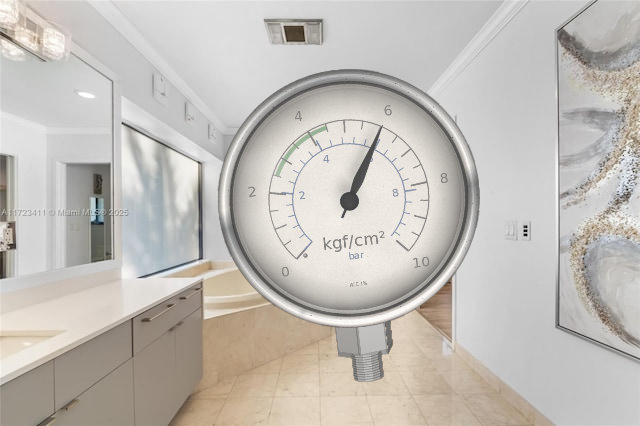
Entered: 6 kg/cm²
